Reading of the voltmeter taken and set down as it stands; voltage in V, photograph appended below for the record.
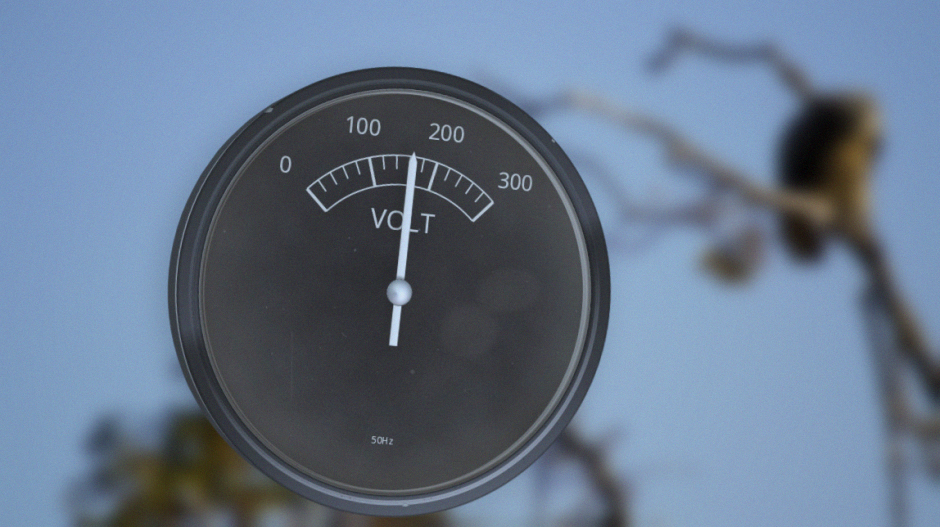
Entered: 160 V
